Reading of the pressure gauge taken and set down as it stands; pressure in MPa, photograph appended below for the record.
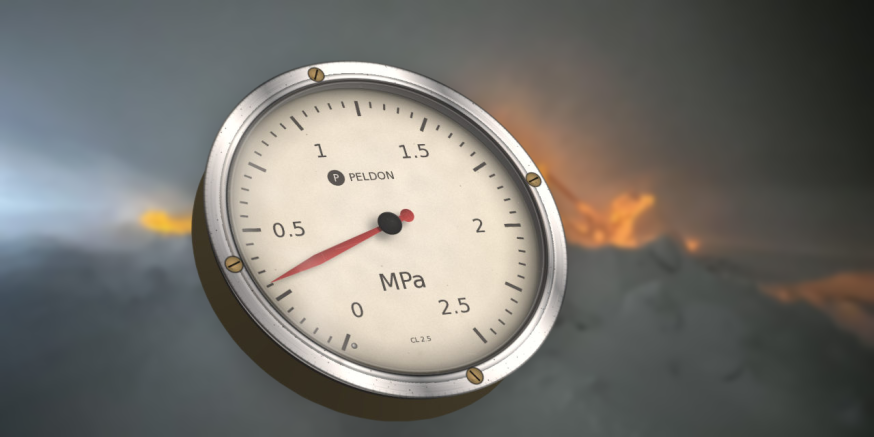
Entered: 0.3 MPa
